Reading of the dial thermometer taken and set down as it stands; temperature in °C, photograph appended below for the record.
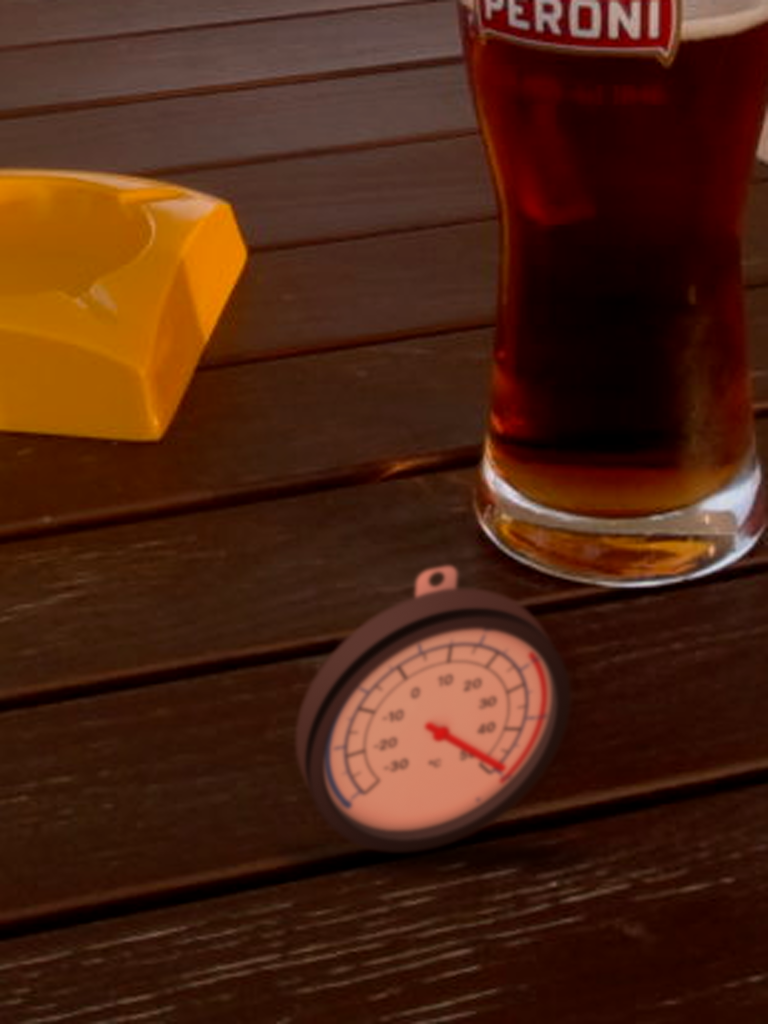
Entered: 47.5 °C
